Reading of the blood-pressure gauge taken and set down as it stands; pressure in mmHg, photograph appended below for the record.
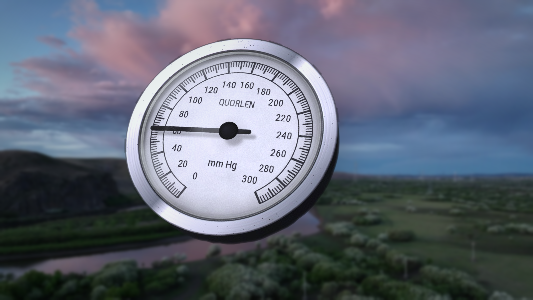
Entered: 60 mmHg
